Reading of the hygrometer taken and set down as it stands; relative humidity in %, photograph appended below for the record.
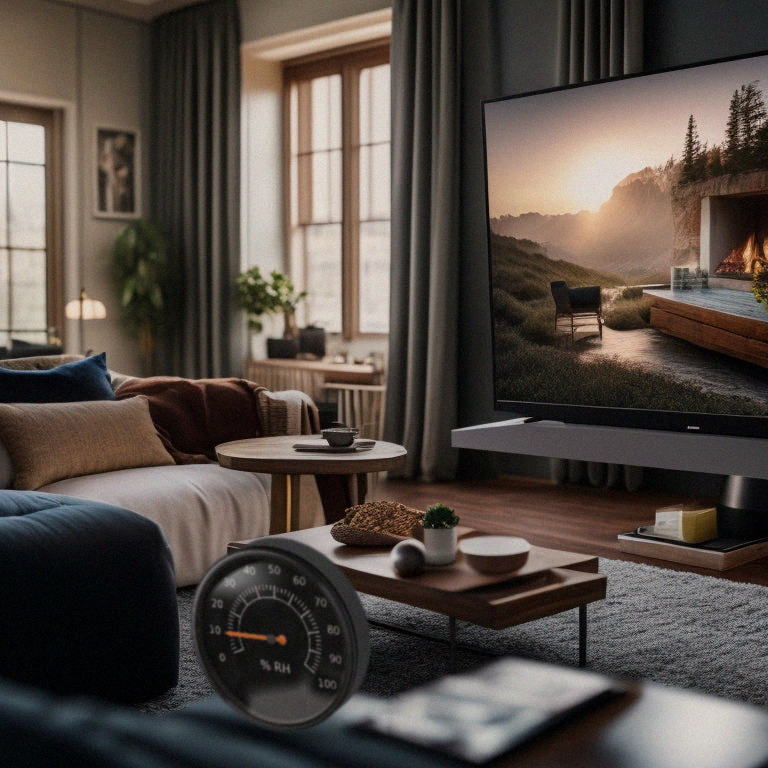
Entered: 10 %
